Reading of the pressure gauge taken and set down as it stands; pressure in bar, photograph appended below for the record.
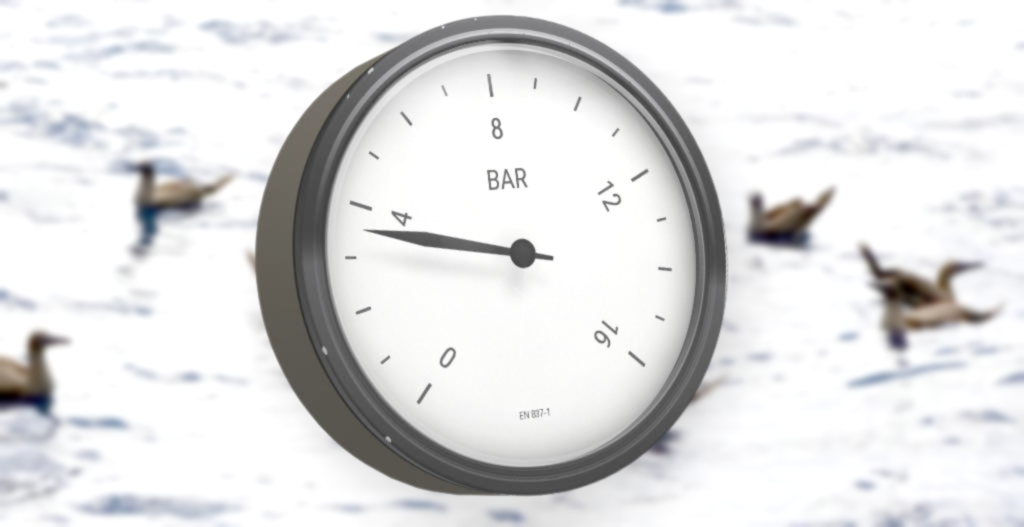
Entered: 3.5 bar
